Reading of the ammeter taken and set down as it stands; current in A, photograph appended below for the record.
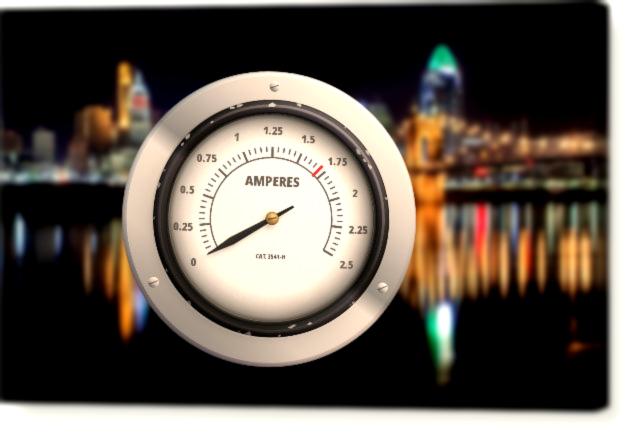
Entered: 0 A
